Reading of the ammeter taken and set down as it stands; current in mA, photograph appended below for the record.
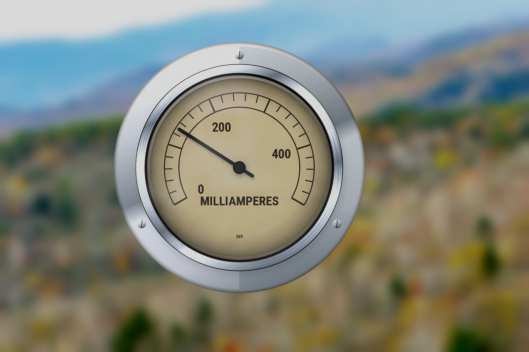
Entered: 130 mA
